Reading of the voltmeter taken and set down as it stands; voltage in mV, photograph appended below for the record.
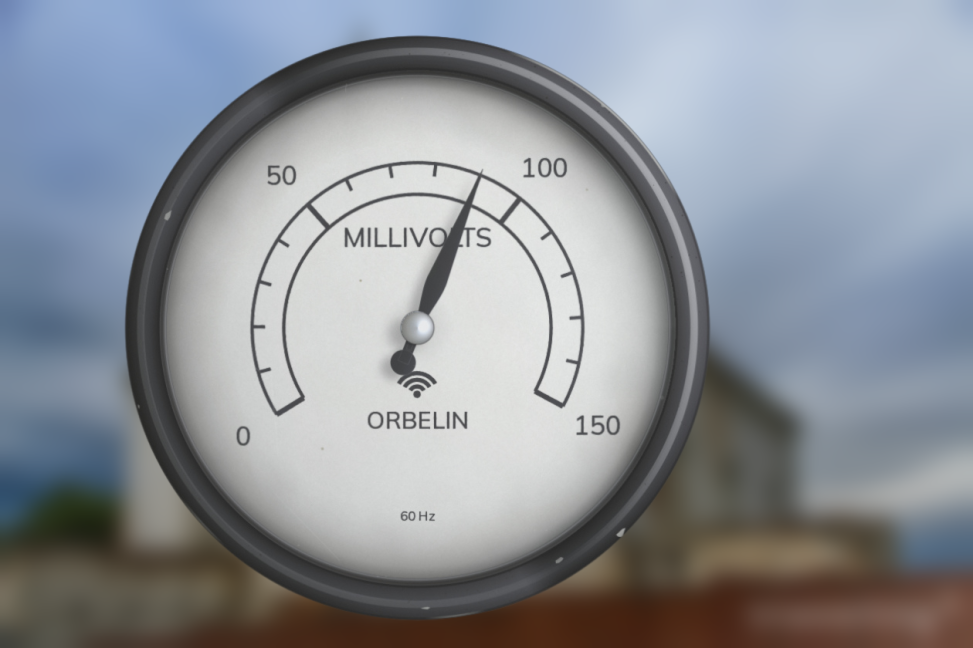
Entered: 90 mV
